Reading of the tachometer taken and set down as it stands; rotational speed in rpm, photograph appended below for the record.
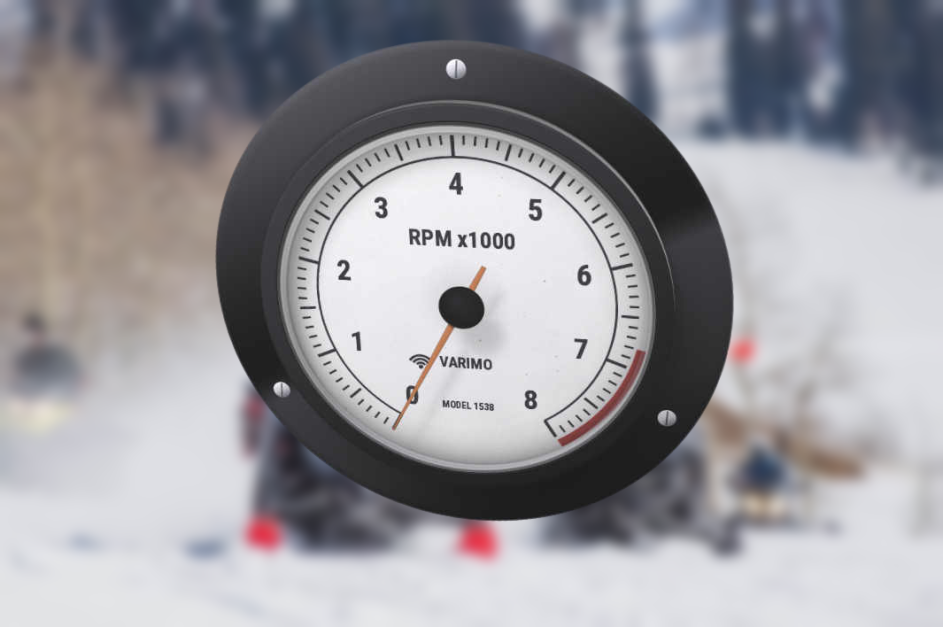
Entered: 0 rpm
